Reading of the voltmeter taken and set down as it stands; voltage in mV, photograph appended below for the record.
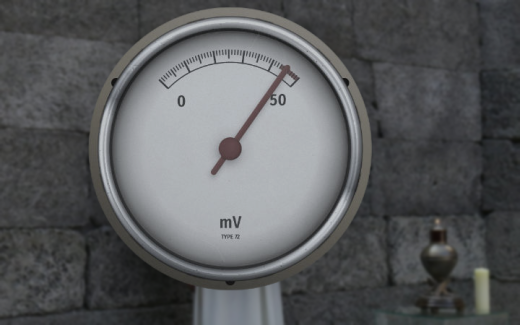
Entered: 45 mV
